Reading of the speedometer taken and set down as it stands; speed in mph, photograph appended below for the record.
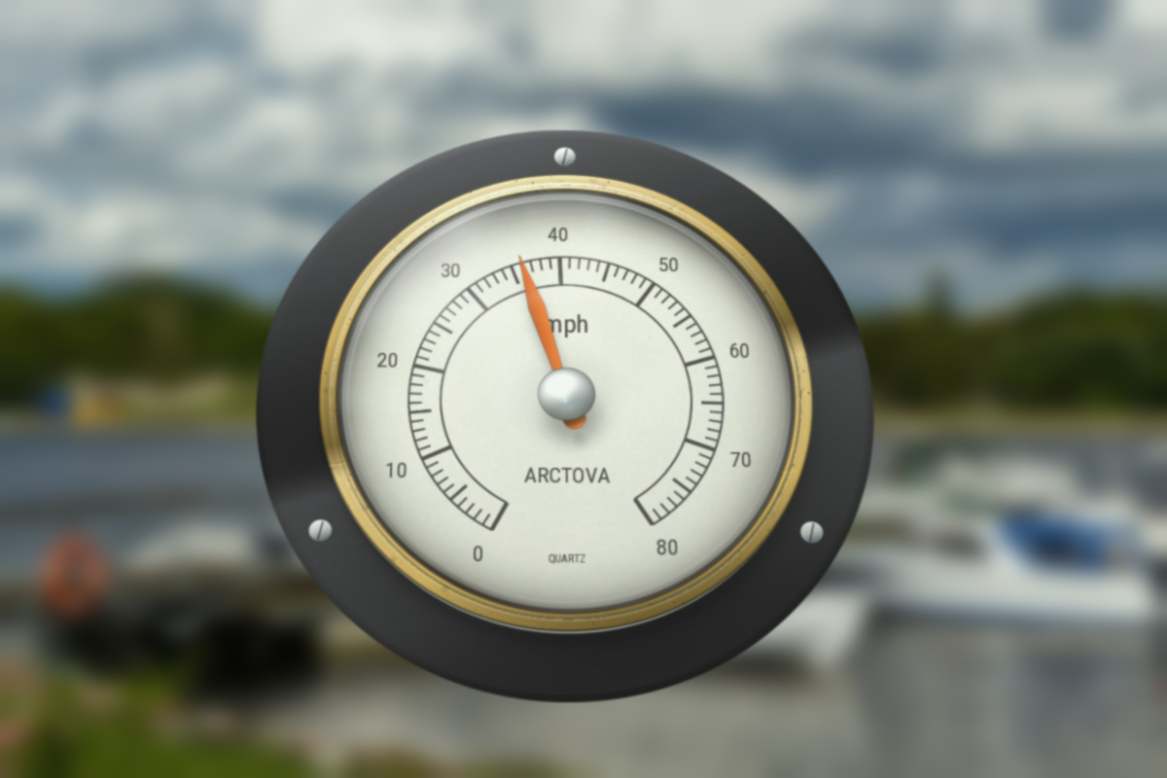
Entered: 36 mph
